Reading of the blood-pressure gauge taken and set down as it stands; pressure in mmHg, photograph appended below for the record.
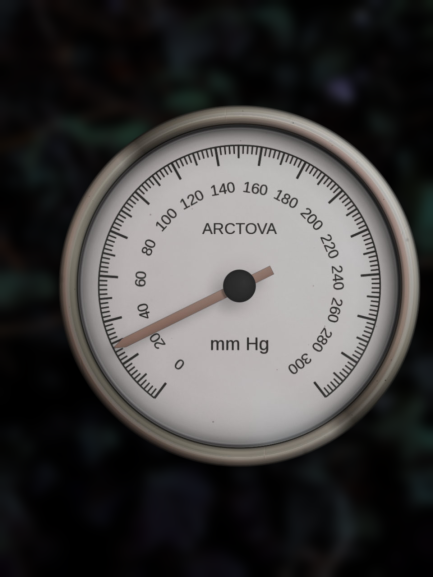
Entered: 28 mmHg
